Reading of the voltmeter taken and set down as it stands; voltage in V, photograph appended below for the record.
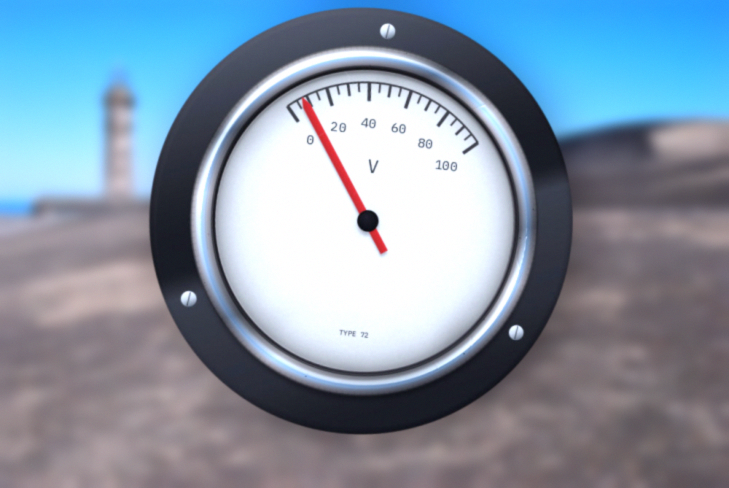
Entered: 7.5 V
